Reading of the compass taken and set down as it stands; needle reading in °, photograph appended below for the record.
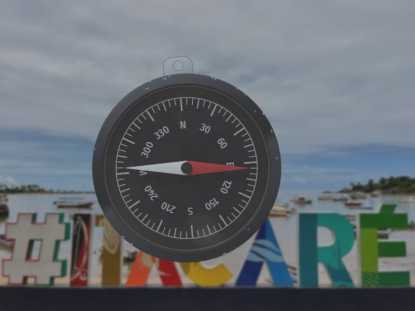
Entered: 95 °
